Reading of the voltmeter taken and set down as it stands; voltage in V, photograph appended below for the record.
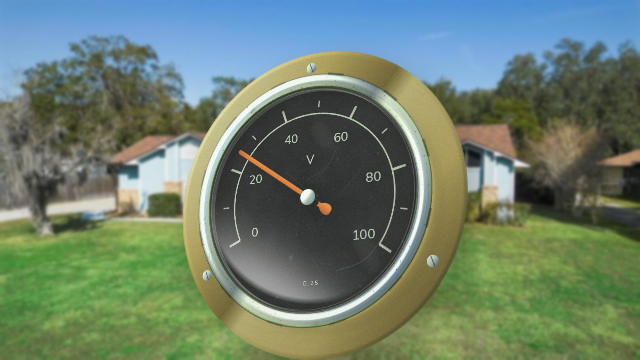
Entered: 25 V
